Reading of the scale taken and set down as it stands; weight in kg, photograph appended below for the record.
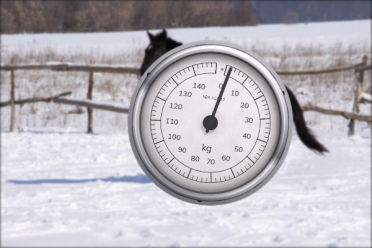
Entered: 2 kg
